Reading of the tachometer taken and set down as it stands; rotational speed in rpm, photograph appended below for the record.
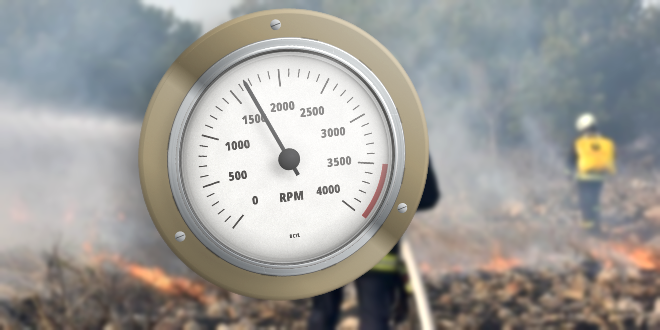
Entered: 1650 rpm
